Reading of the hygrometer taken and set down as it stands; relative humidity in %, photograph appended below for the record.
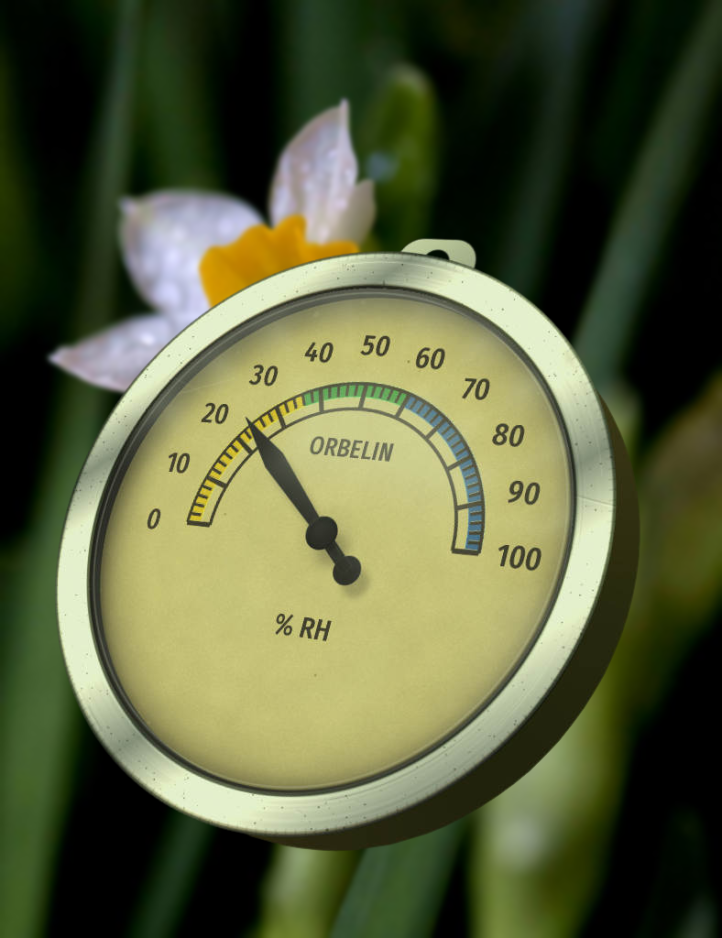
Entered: 24 %
